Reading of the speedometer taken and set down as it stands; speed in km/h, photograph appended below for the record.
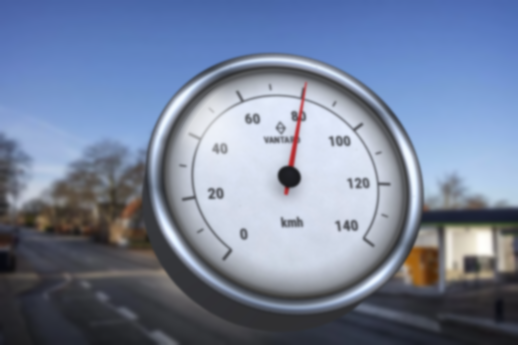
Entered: 80 km/h
